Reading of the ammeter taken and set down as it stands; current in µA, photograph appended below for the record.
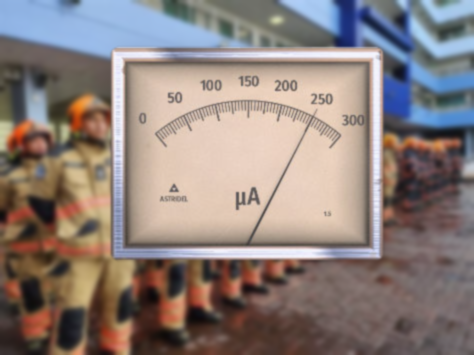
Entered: 250 µA
